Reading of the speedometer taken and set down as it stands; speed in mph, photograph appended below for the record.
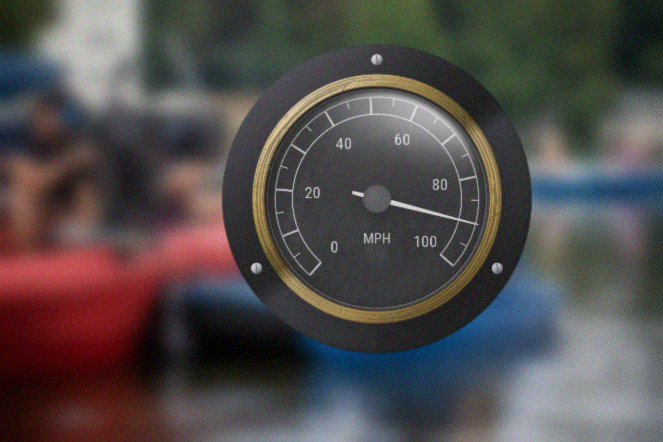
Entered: 90 mph
